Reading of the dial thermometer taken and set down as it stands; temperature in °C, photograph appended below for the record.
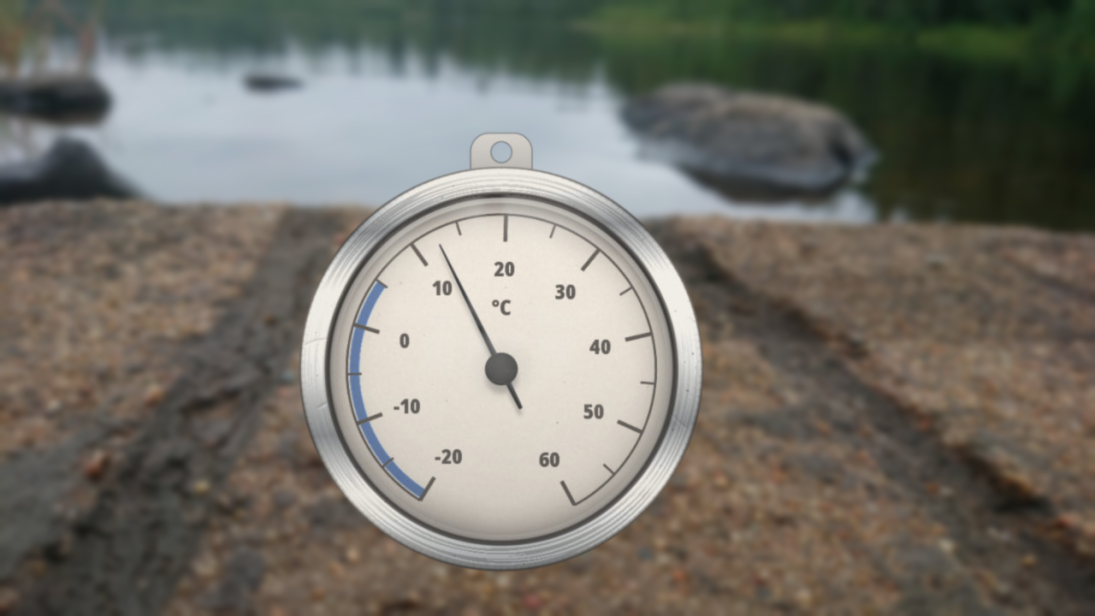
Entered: 12.5 °C
